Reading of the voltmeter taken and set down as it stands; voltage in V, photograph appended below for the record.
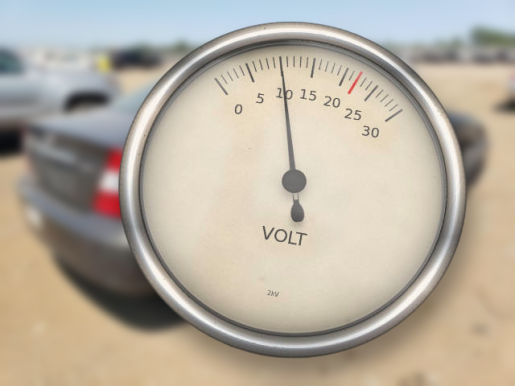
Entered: 10 V
